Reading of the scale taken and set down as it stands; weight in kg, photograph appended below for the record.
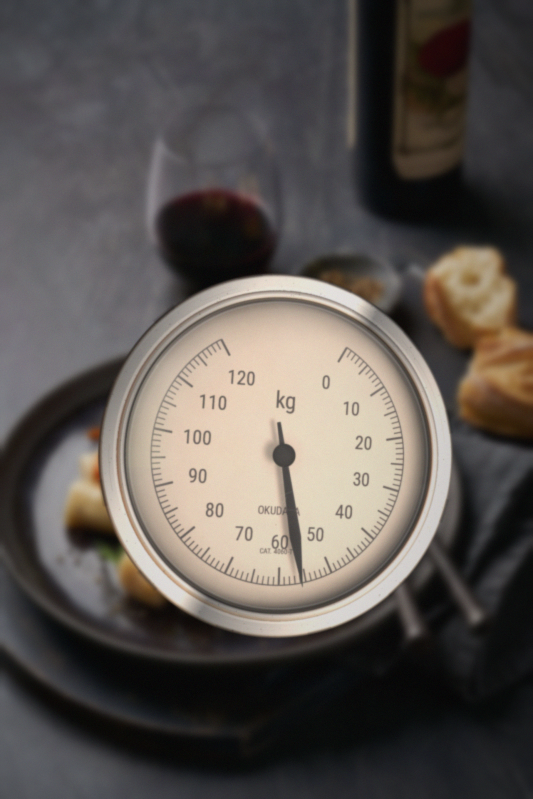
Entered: 56 kg
